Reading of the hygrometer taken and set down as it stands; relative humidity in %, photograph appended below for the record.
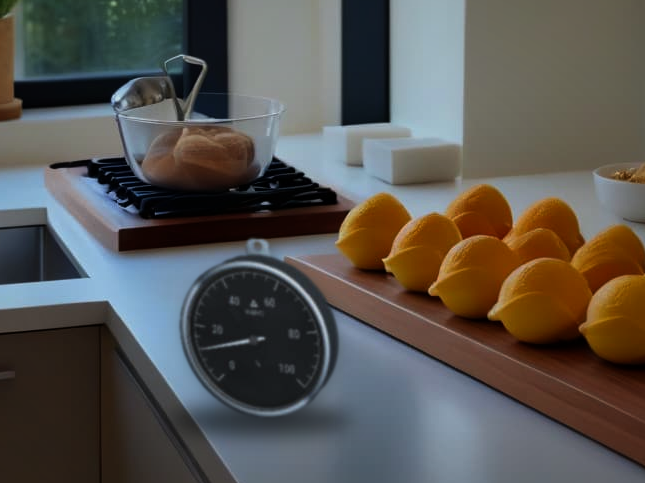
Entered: 12 %
